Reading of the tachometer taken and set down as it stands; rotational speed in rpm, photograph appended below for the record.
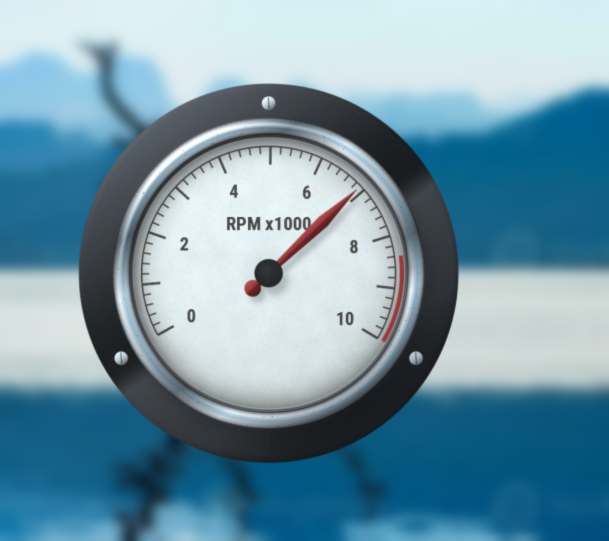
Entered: 6900 rpm
